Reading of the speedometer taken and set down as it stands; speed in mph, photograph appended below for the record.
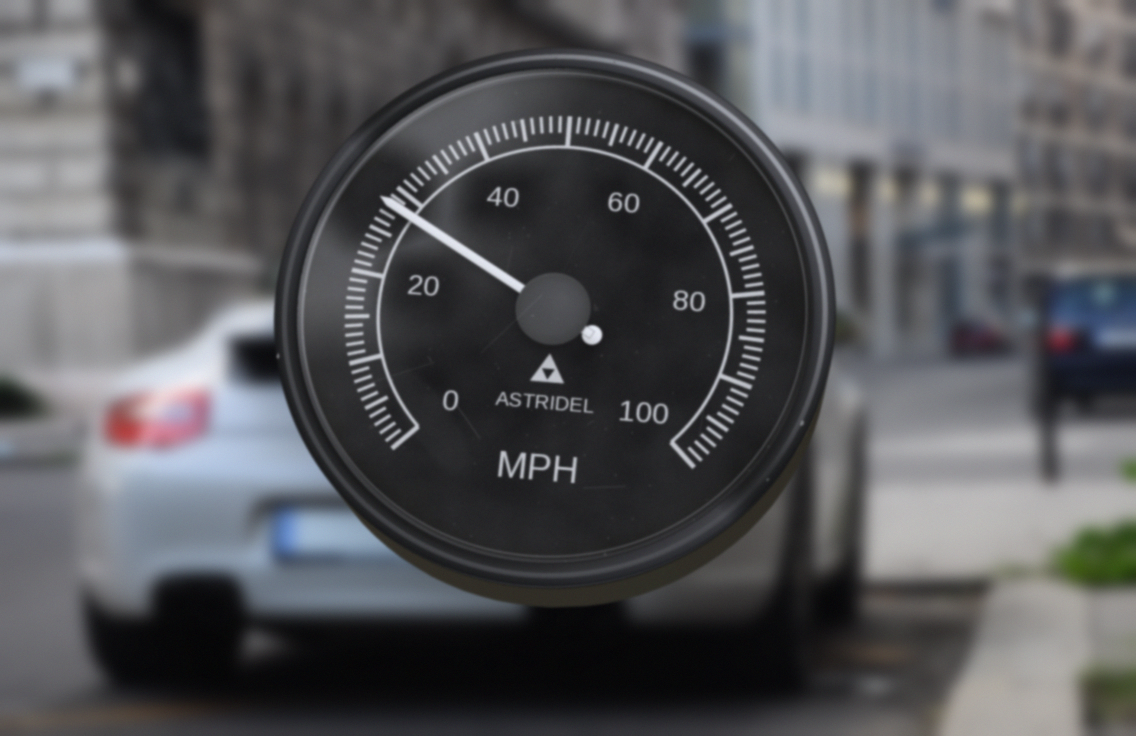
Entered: 28 mph
